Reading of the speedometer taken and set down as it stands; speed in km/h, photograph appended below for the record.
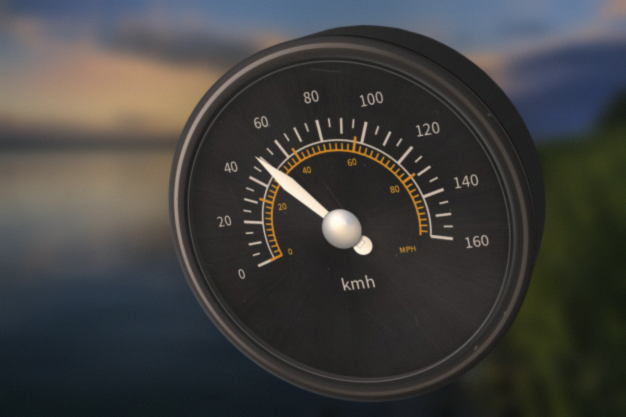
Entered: 50 km/h
